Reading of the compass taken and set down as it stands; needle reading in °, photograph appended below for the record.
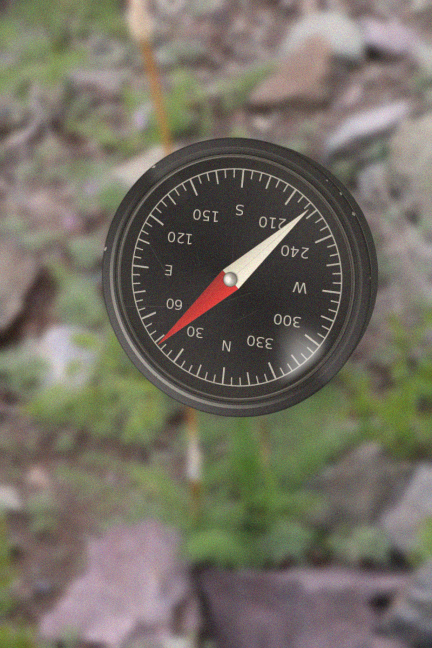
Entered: 42.5 °
